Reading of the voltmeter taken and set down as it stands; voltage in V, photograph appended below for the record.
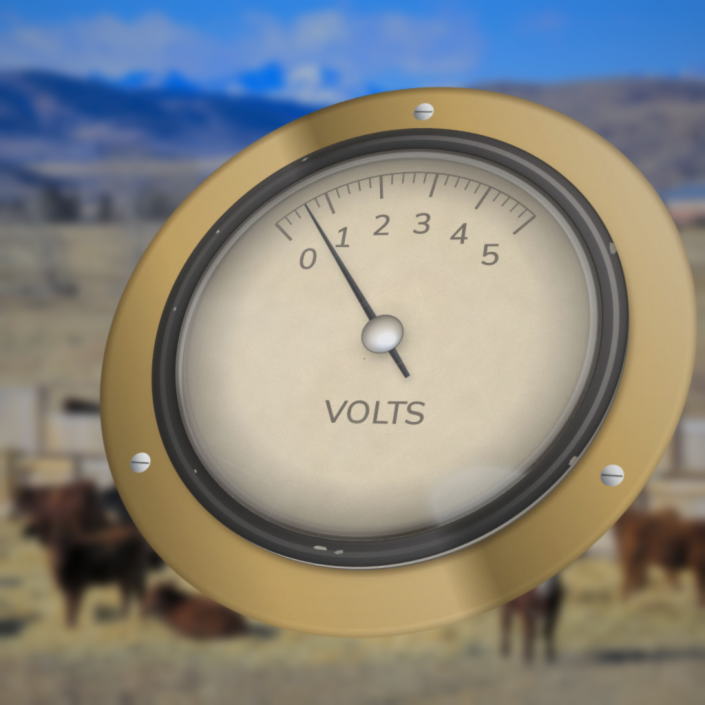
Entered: 0.6 V
